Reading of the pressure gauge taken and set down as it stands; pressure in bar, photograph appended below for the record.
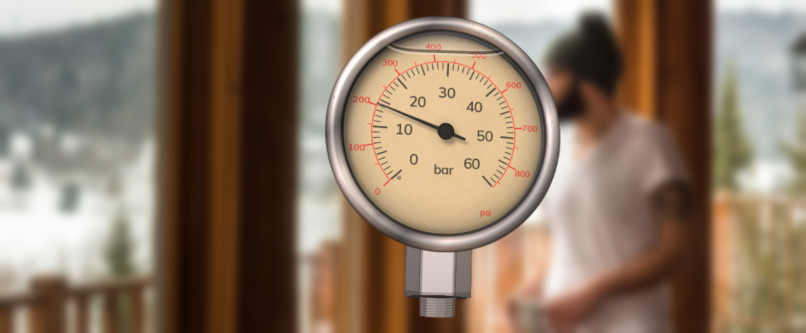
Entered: 14 bar
